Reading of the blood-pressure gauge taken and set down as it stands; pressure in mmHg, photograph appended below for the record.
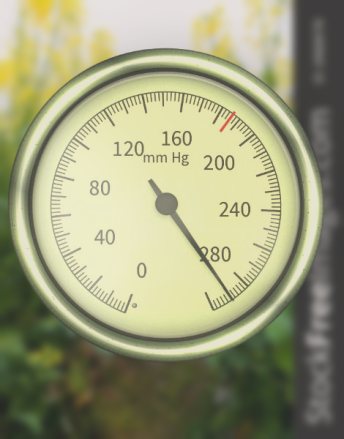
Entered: 290 mmHg
